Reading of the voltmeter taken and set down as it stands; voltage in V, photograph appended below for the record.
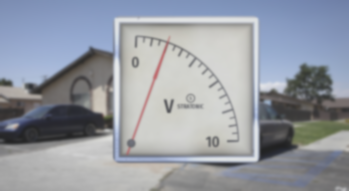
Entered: 2 V
